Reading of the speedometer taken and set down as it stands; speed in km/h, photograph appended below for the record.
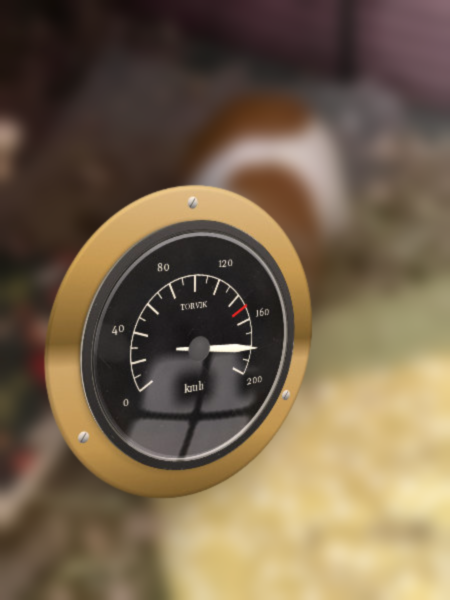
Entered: 180 km/h
